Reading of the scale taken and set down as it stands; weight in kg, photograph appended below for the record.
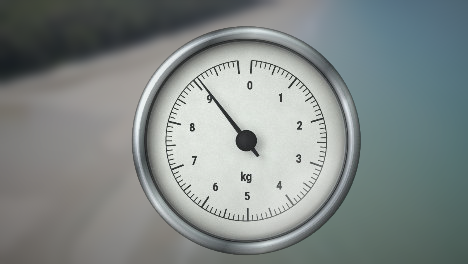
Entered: 9.1 kg
